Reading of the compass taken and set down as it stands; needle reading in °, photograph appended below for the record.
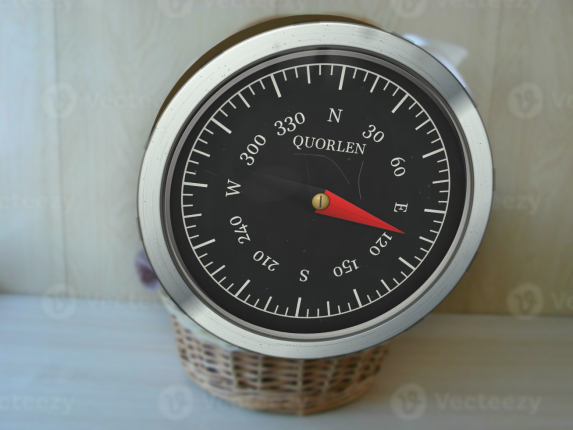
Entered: 105 °
